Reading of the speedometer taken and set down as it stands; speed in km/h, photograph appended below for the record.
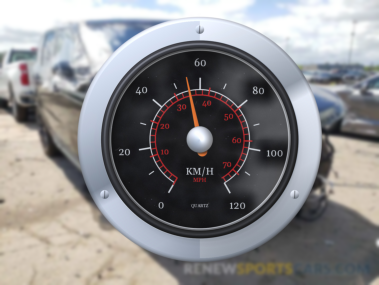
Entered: 55 km/h
